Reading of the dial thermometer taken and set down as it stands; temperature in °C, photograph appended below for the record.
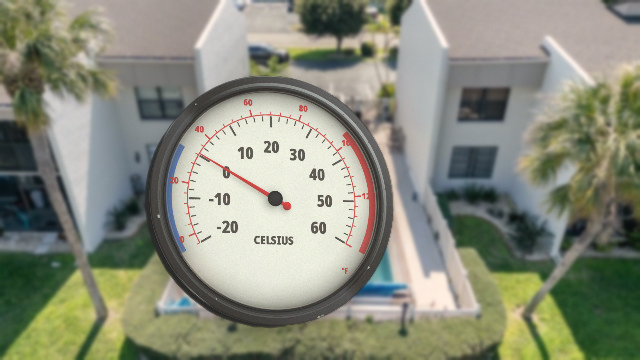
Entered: 0 °C
